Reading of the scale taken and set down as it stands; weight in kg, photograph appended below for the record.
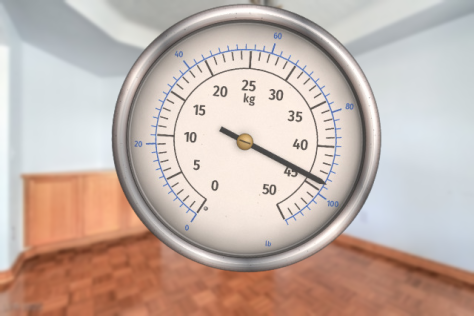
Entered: 44 kg
